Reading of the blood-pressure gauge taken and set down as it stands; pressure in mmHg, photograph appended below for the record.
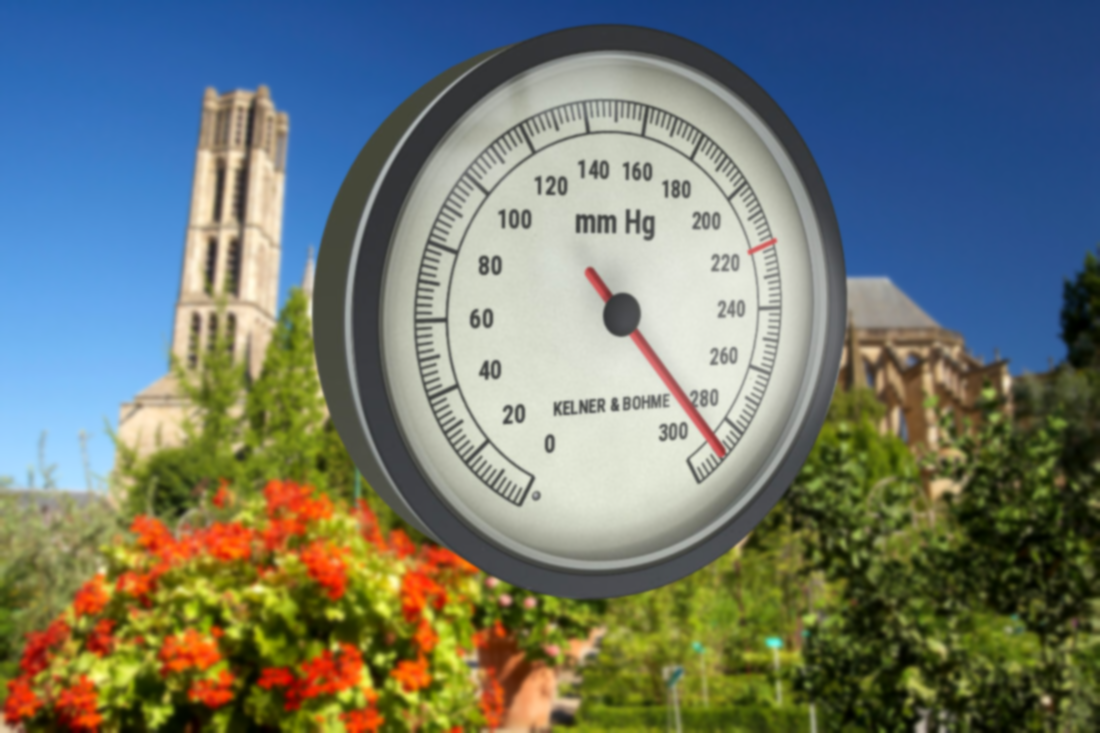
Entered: 290 mmHg
